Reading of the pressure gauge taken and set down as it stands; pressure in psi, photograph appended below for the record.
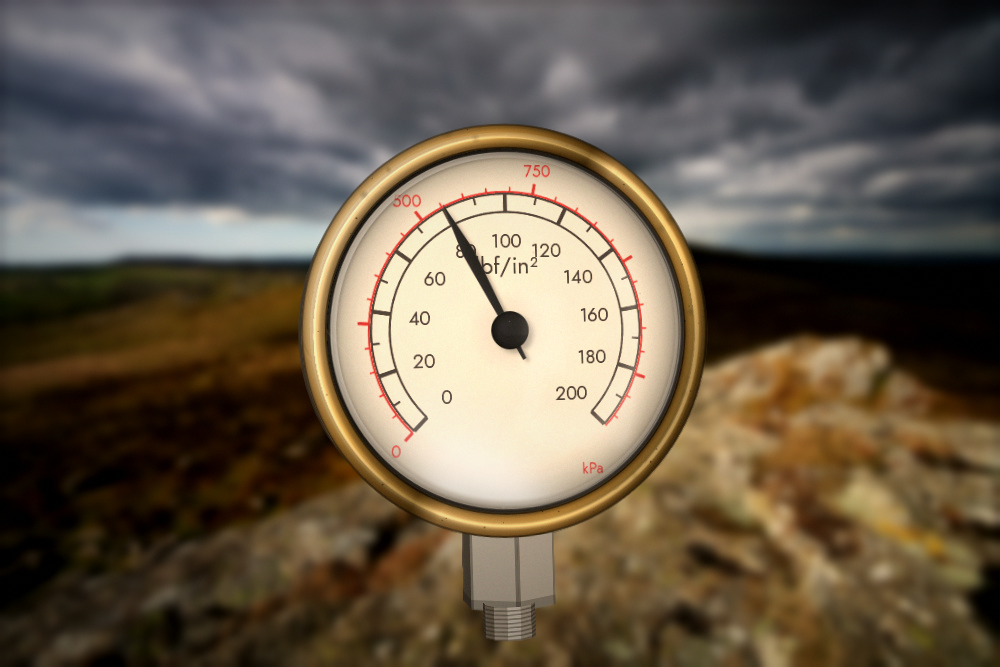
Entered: 80 psi
